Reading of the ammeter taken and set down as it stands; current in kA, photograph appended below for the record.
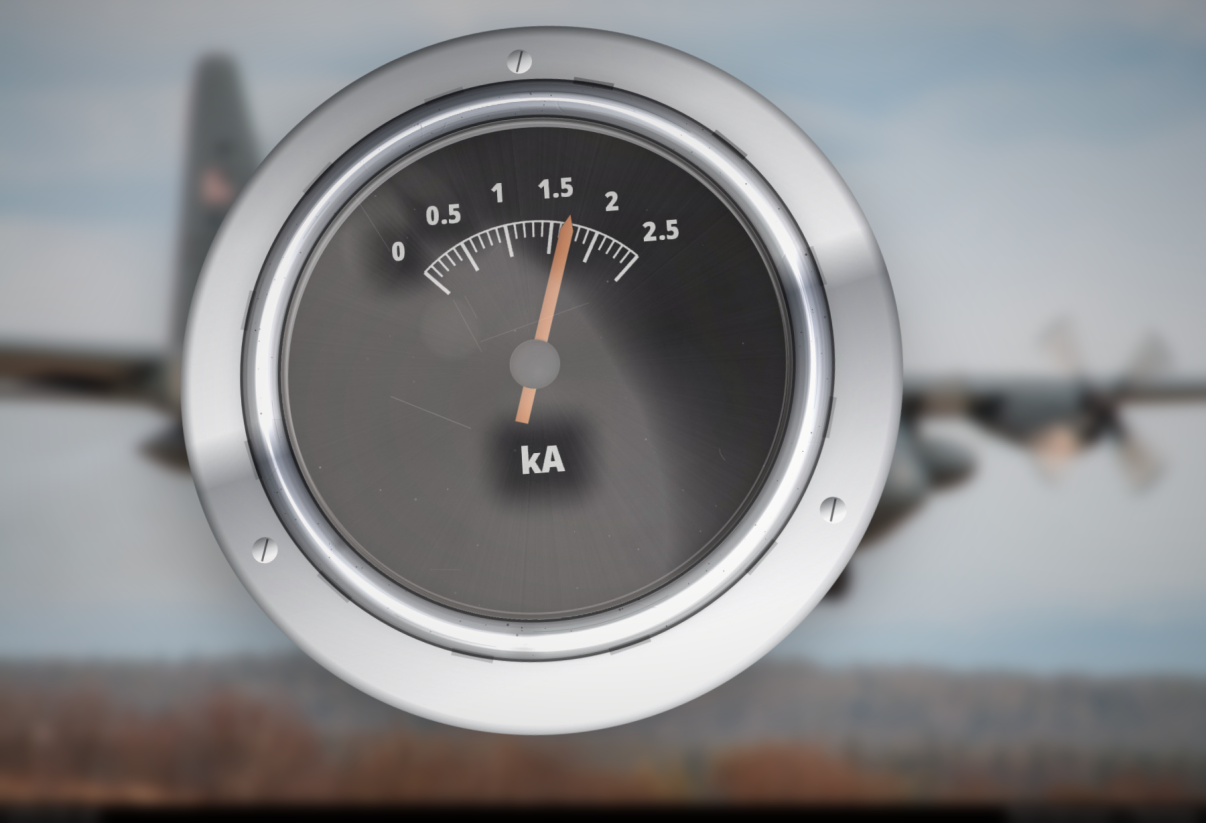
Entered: 1.7 kA
